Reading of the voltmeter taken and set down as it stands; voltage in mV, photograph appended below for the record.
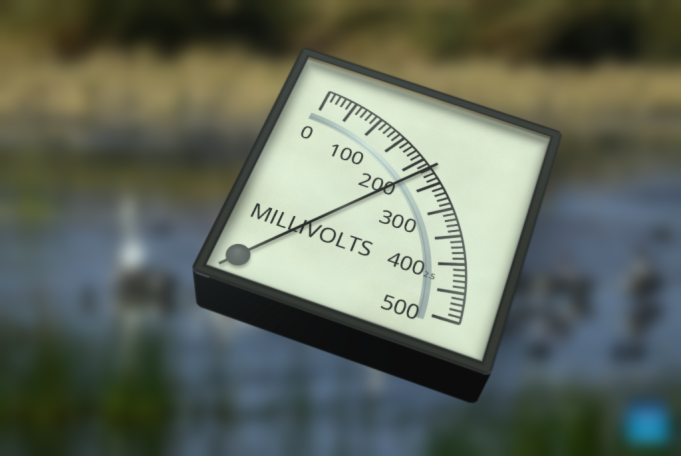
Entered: 220 mV
